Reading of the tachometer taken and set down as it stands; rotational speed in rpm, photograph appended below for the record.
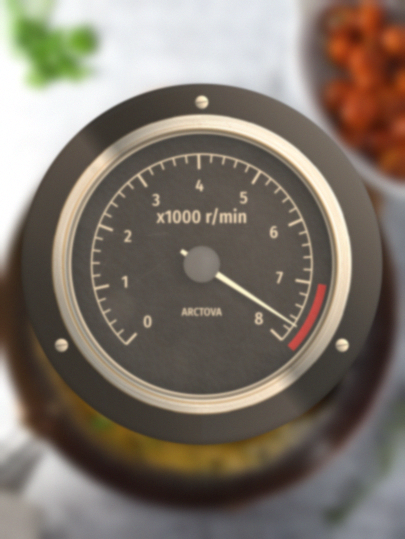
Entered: 7700 rpm
